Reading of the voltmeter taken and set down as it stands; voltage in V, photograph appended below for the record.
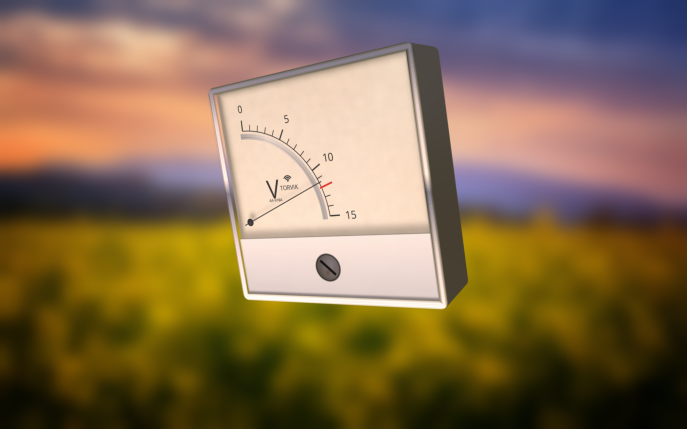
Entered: 11.5 V
